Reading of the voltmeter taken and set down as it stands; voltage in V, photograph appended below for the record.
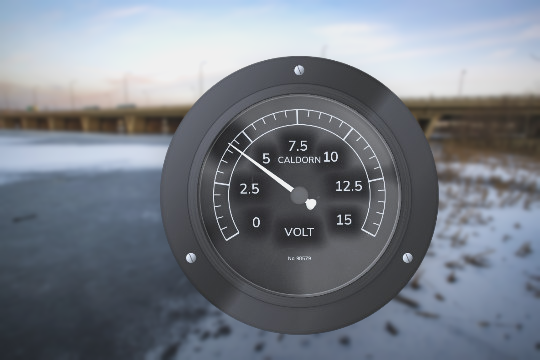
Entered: 4.25 V
